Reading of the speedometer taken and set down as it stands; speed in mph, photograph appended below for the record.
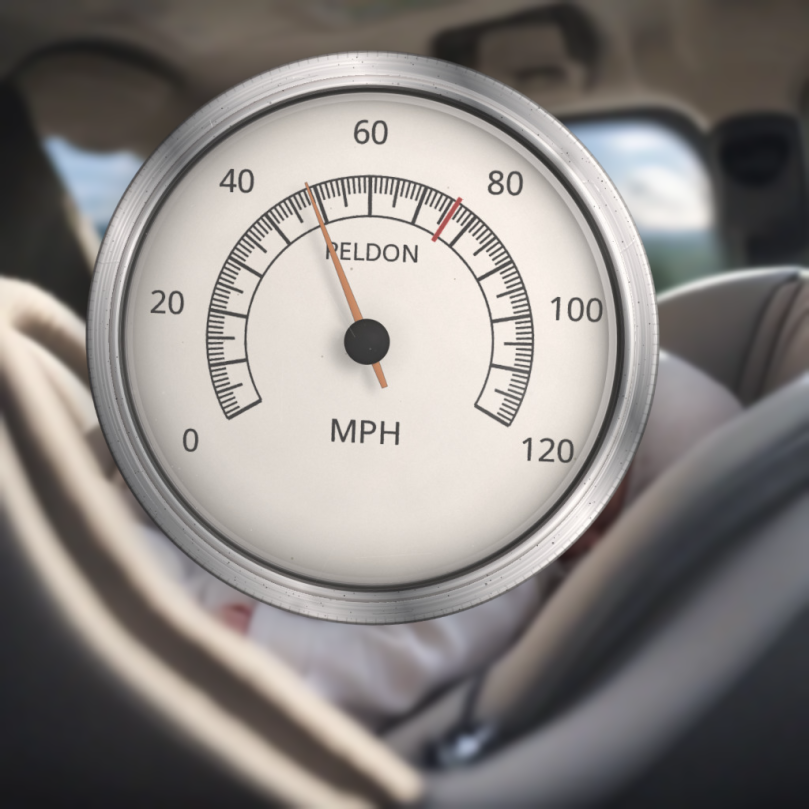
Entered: 49 mph
